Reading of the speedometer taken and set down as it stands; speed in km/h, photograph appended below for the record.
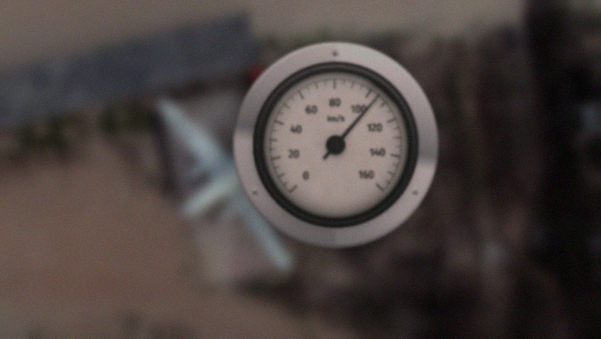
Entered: 105 km/h
